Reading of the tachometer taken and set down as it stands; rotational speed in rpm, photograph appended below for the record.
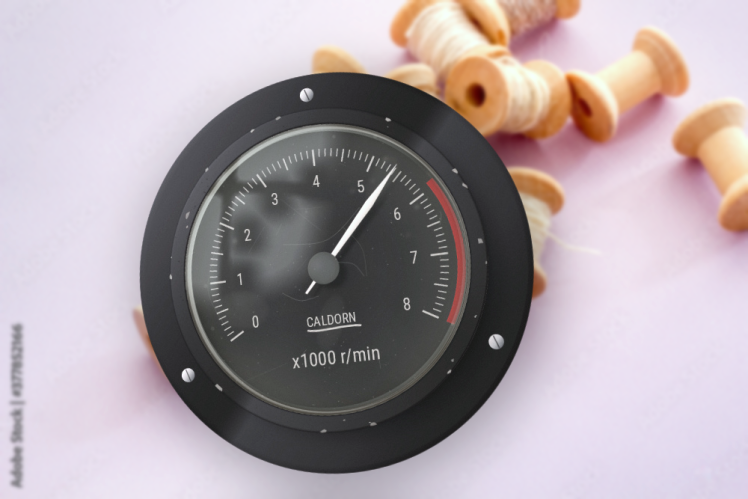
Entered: 5400 rpm
